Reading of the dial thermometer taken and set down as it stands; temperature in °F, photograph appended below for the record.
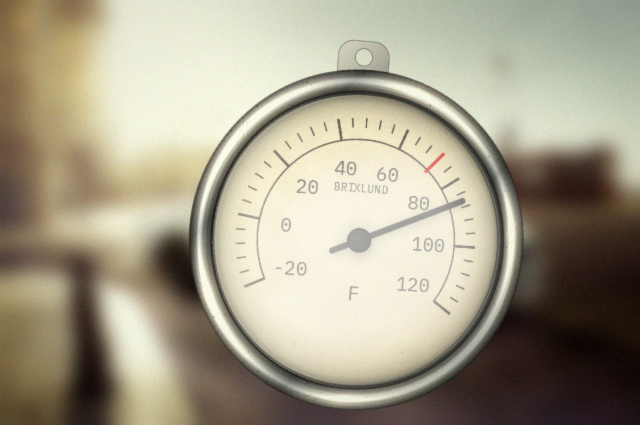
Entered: 86 °F
